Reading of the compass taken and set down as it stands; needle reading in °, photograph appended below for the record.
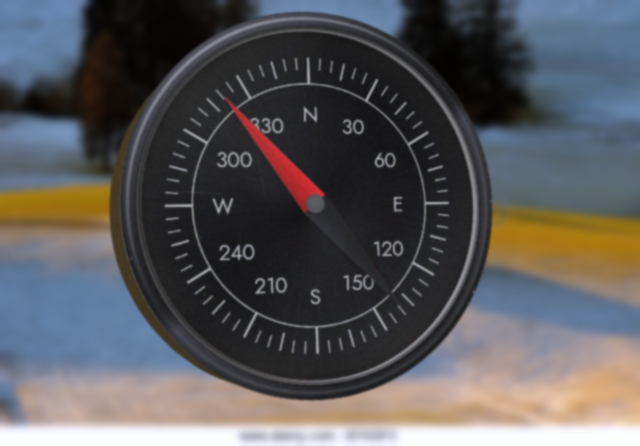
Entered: 320 °
